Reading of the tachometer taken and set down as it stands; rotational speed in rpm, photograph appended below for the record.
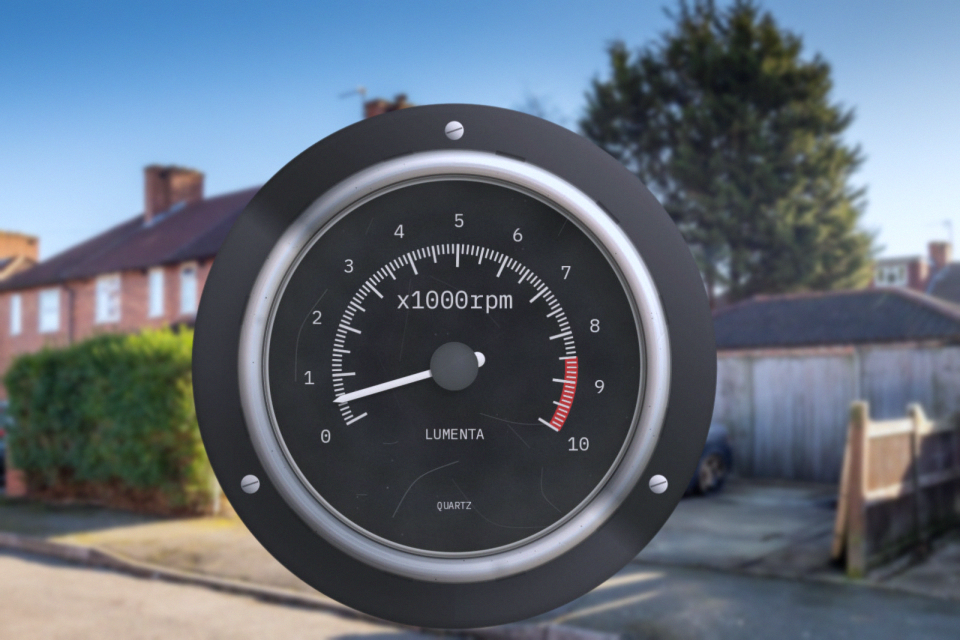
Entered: 500 rpm
